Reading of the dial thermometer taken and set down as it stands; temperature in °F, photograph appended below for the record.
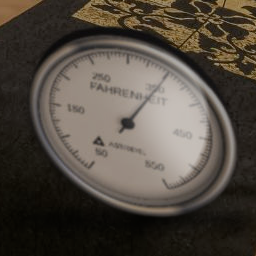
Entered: 350 °F
